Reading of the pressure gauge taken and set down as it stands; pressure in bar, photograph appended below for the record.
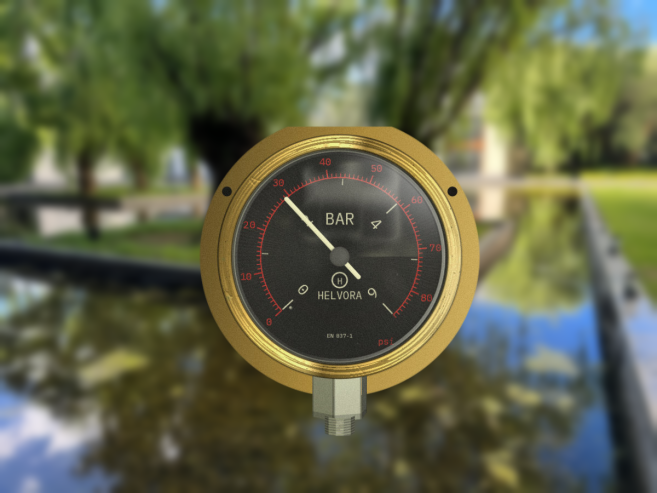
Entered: 2 bar
